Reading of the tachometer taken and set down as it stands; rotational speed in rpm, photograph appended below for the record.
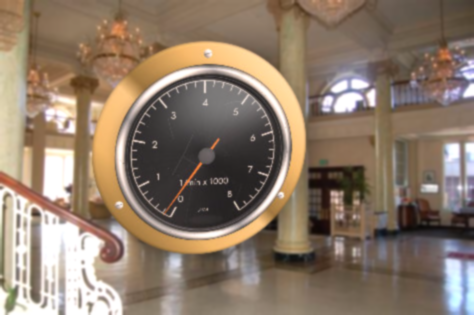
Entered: 200 rpm
